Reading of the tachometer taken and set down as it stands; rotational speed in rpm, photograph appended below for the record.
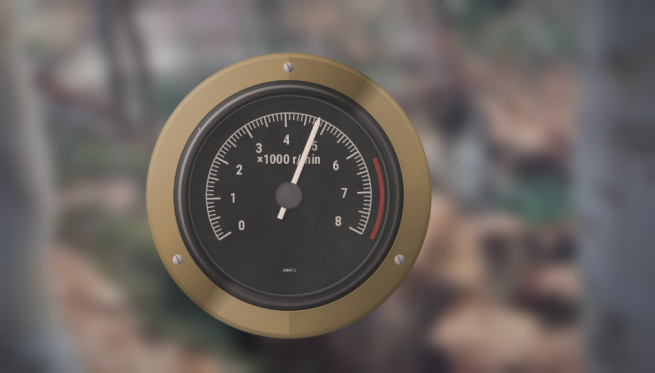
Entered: 4800 rpm
